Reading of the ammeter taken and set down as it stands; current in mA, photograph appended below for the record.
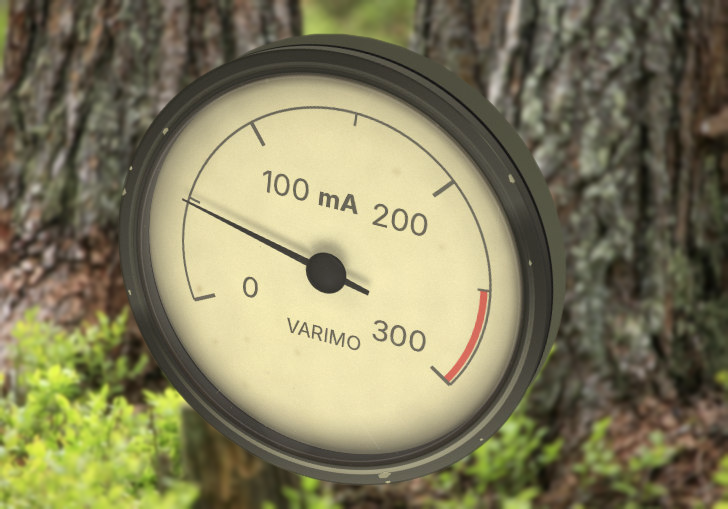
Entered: 50 mA
